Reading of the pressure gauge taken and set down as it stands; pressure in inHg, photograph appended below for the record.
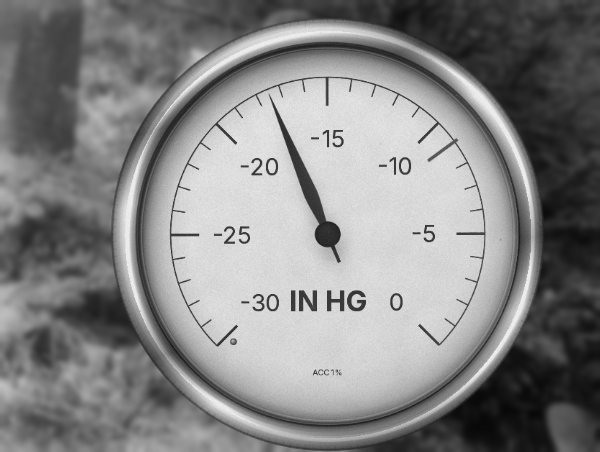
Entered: -17.5 inHg
